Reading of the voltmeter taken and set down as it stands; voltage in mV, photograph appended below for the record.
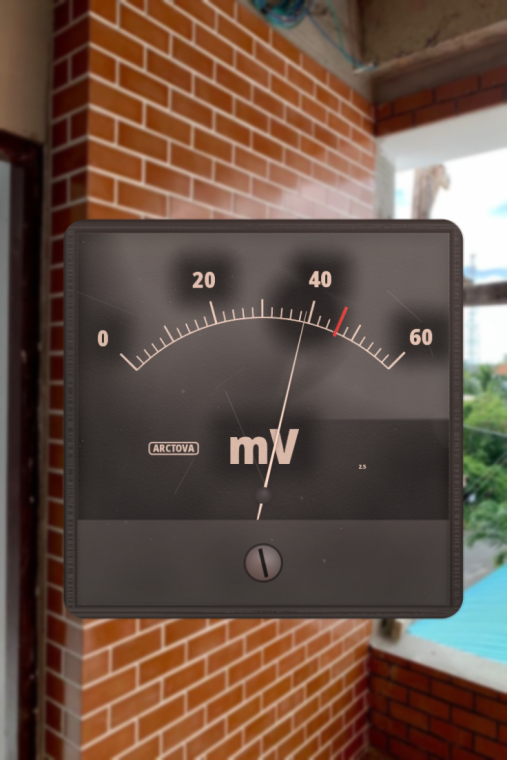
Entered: 39 mV
